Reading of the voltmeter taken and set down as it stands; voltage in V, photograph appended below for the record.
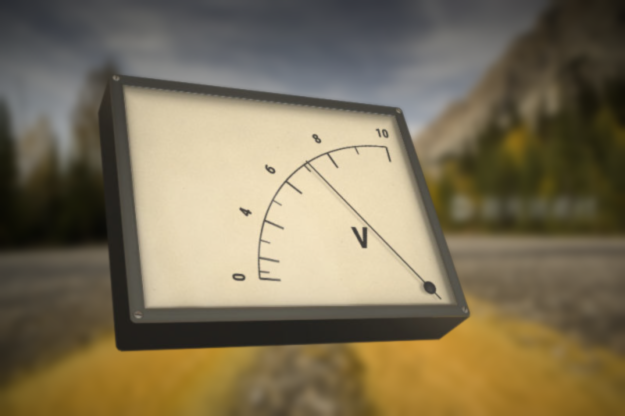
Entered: 7 V
